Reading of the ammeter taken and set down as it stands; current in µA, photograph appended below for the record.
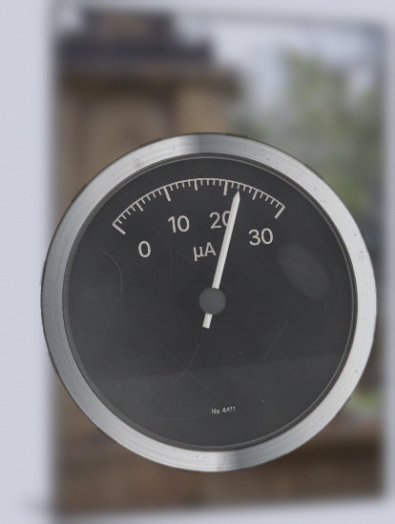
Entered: 22 µA
